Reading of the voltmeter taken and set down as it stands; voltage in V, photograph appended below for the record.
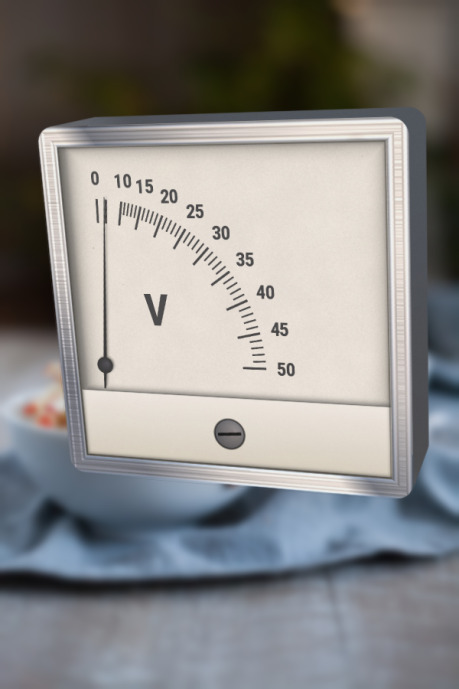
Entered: 5 V
